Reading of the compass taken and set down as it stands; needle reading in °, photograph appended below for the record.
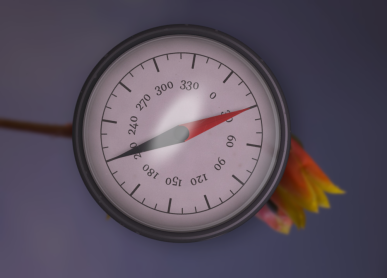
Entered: 30 °
